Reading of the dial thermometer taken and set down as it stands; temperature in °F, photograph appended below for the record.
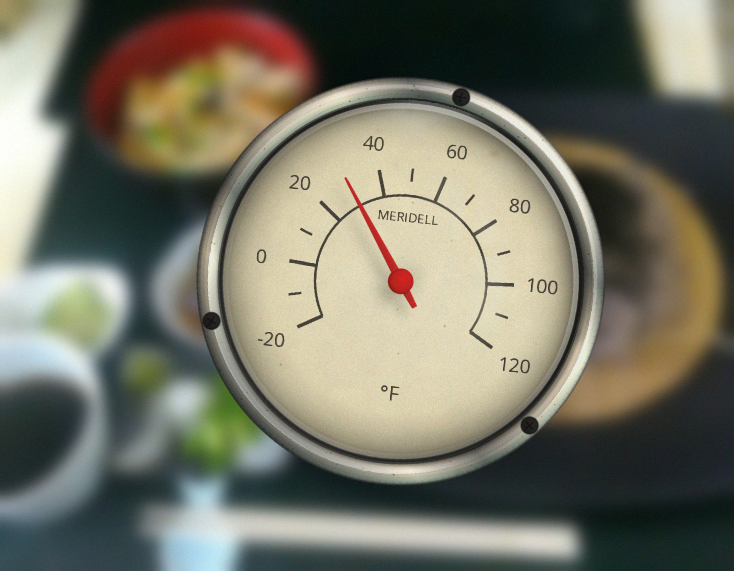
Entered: 30 °F
